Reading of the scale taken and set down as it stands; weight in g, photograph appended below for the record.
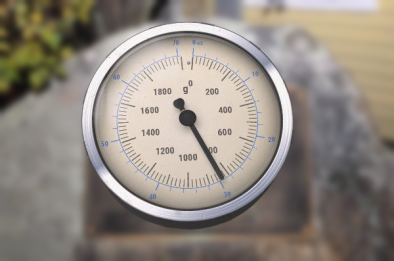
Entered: 840 g
